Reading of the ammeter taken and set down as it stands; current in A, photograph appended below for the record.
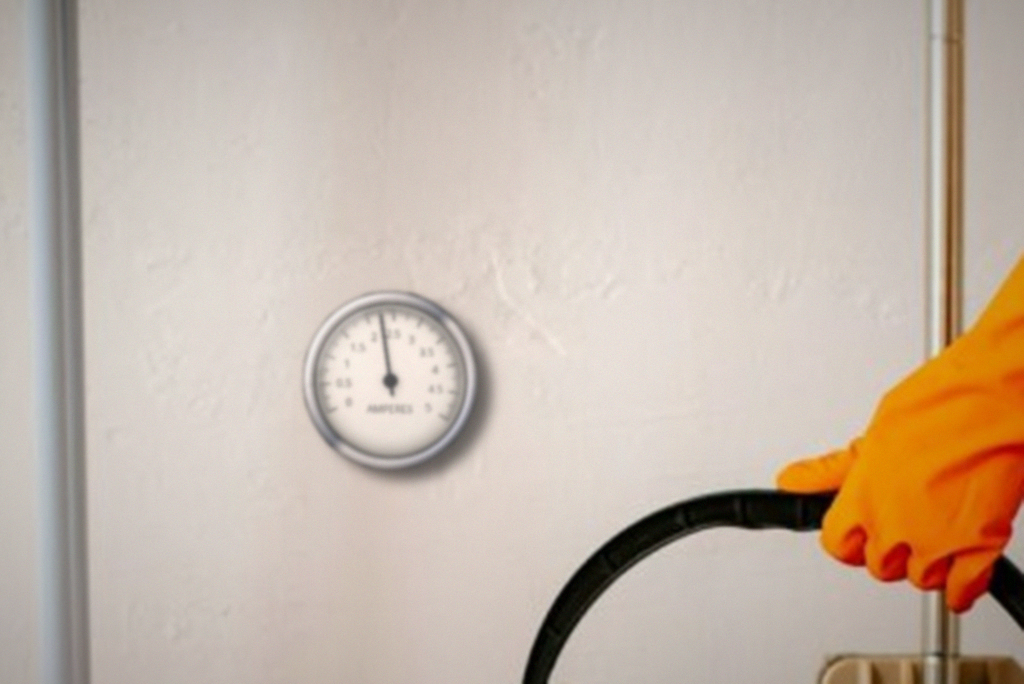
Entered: 2.25 A
